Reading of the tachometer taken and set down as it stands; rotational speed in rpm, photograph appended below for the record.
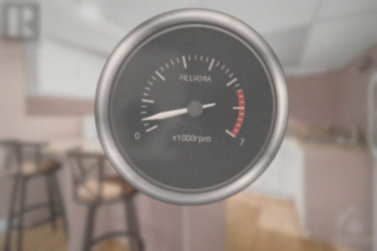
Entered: 400 rpm
